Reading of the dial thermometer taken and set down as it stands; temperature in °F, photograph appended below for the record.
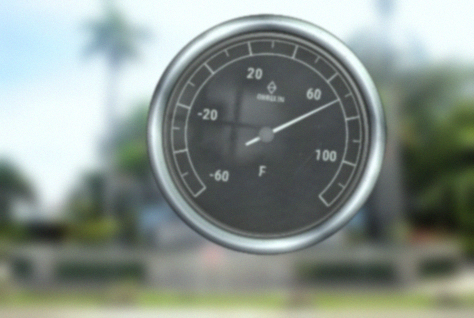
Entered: 70 °F
